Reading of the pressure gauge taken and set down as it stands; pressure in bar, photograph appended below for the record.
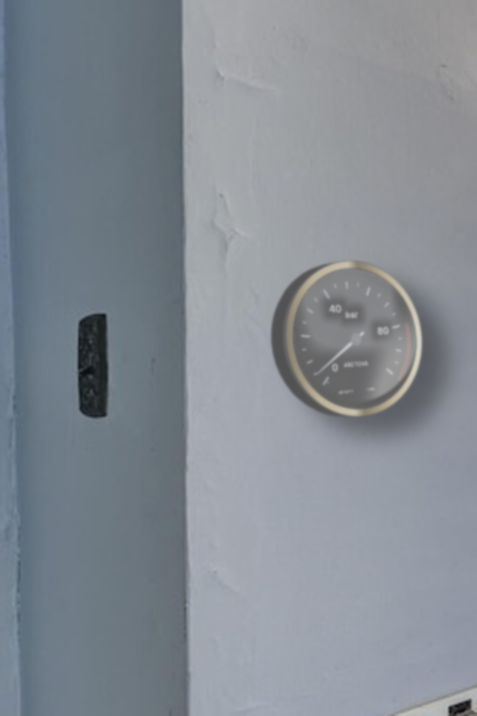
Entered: 5 bar
